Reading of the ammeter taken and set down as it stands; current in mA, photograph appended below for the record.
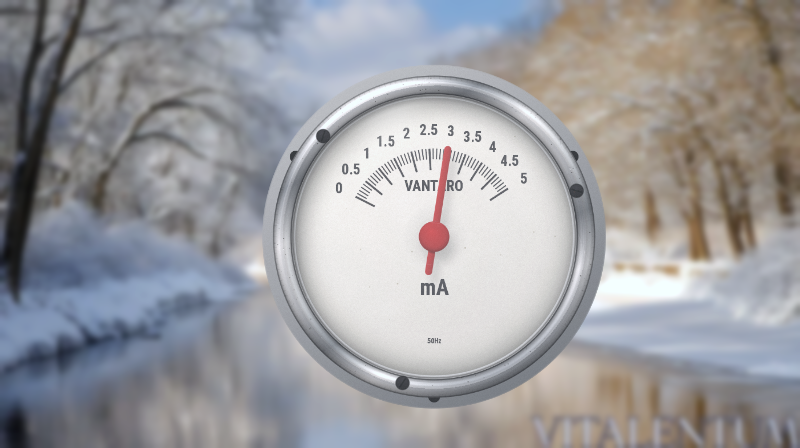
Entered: 3 mA
